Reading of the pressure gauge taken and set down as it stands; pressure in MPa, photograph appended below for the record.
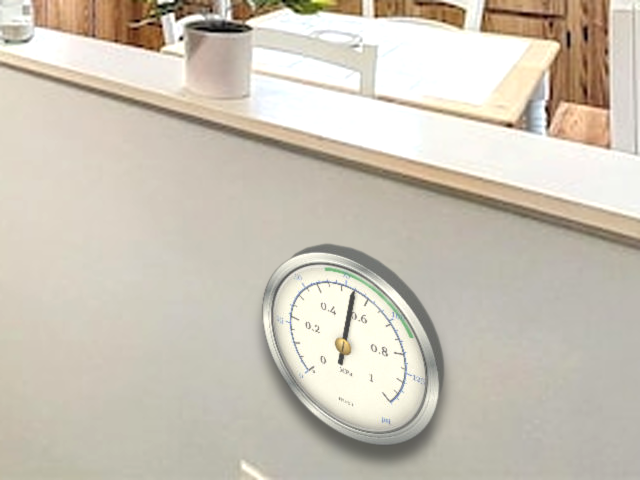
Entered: 0.55 MPa
